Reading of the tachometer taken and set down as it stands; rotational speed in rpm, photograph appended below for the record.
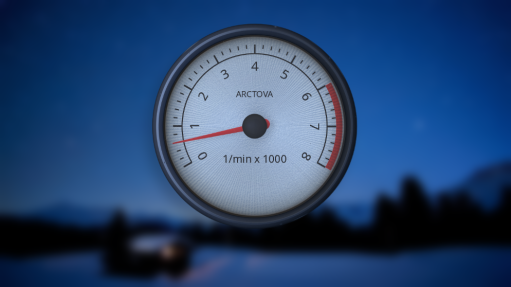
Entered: 600 rpm
